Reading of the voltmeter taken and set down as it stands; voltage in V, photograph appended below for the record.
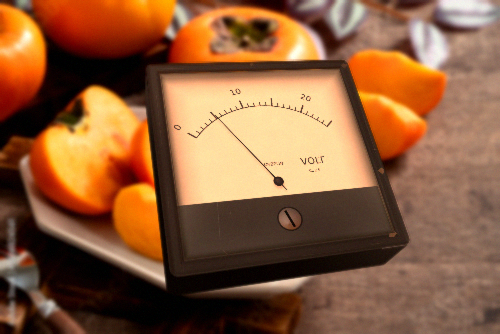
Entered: 5 V
